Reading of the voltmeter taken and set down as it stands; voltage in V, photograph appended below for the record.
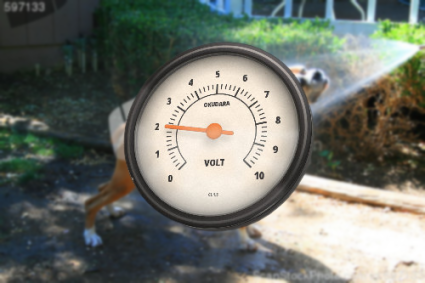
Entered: 2 V
